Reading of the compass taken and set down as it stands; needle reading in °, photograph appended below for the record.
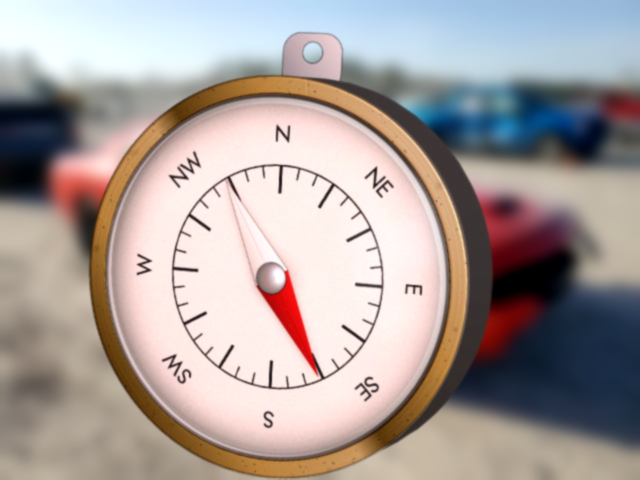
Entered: 150 °
